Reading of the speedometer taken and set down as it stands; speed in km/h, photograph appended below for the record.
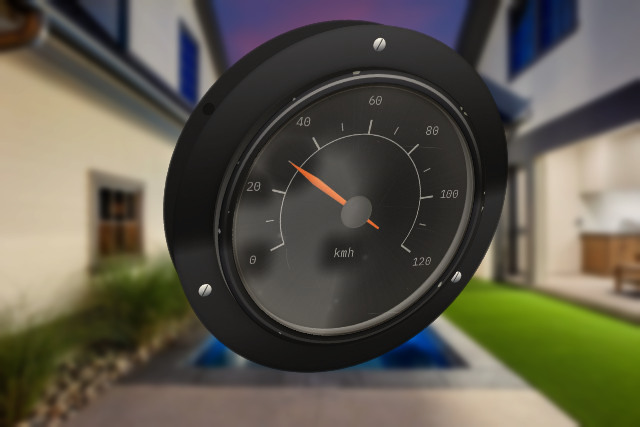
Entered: 30 km/h
